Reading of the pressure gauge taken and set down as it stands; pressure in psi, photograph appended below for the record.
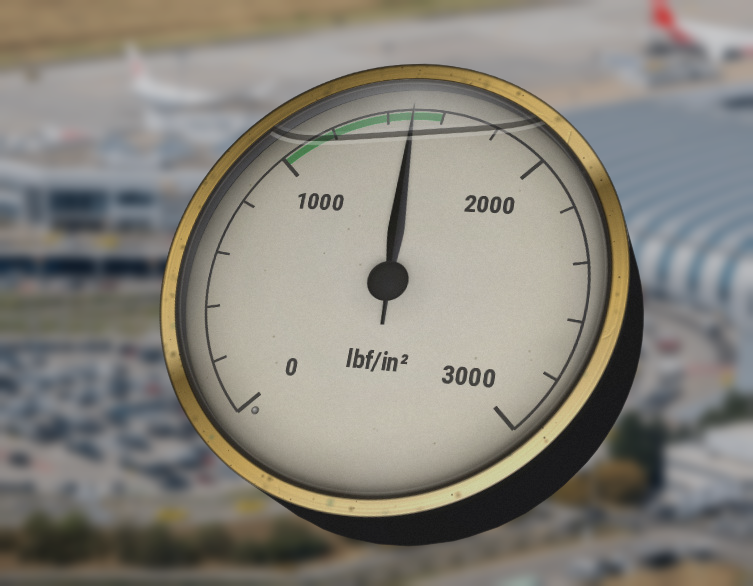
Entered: 1500 psi
